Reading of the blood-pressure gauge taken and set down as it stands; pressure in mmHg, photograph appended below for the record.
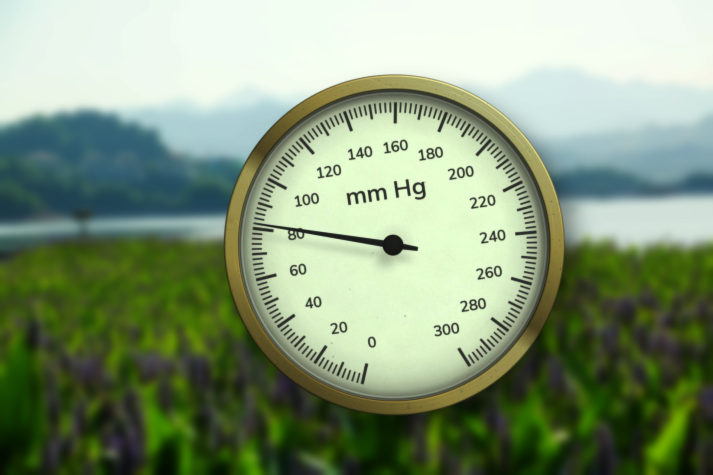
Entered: 82 mmHg
